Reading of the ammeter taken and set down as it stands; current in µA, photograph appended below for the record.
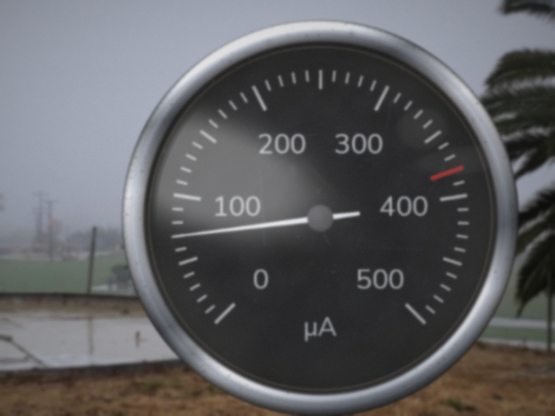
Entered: 70 µA
